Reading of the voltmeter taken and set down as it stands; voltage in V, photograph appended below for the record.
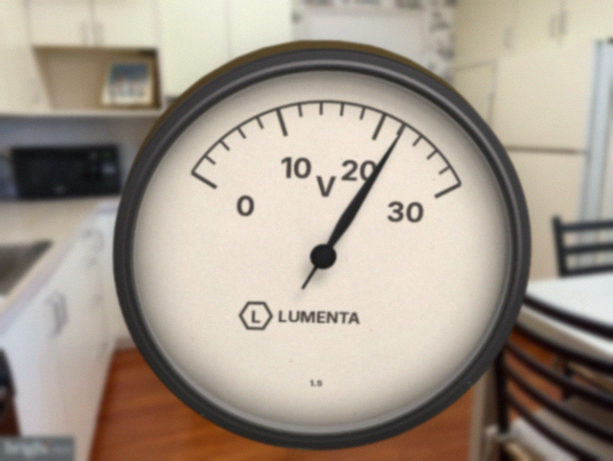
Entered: 22 V
